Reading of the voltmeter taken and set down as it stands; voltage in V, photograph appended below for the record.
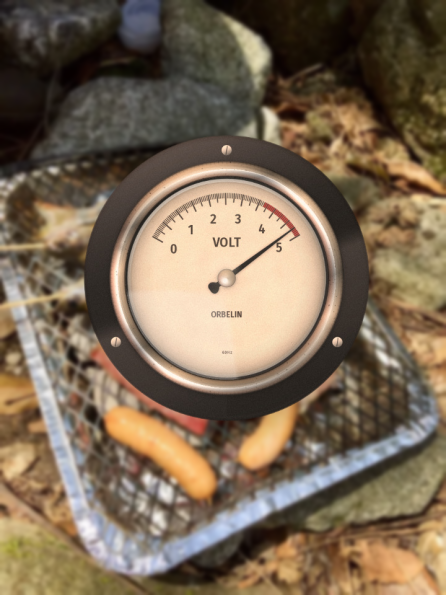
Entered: 4.75 V
